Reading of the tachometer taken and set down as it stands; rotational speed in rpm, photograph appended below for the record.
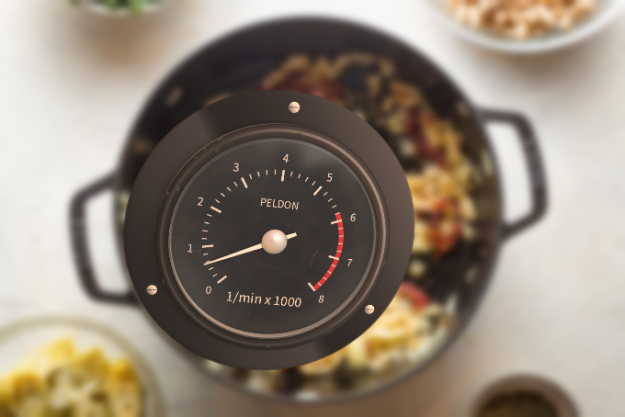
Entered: 600 rpm
